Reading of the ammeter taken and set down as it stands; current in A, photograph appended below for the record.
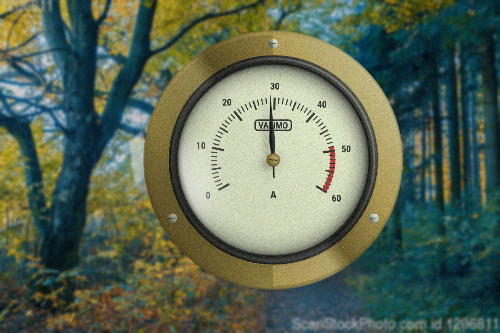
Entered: 29 A
